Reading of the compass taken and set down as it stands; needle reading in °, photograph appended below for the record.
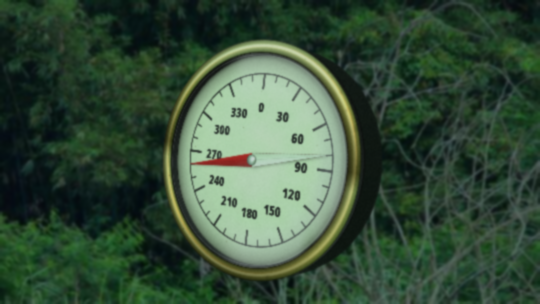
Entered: 260 °
